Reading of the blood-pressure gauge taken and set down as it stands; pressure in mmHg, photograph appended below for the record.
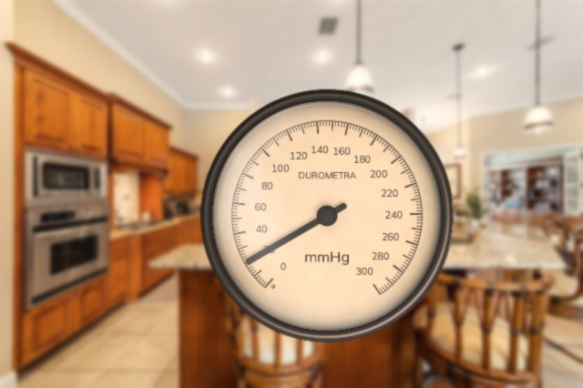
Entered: 20 mmHg
